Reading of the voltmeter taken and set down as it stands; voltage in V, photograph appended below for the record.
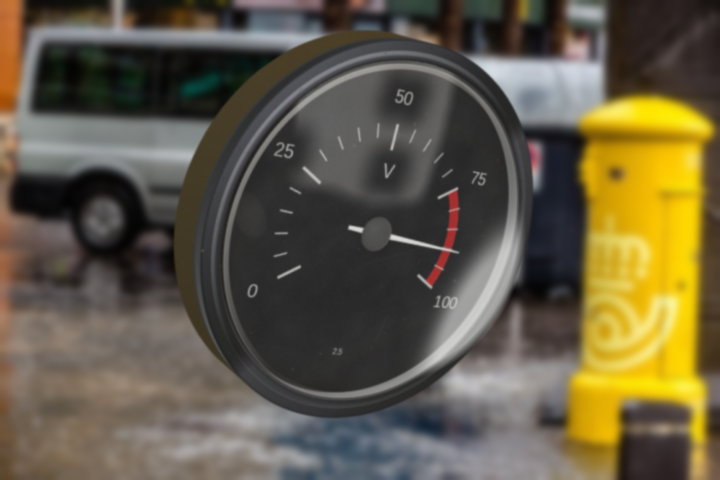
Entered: 90 V
